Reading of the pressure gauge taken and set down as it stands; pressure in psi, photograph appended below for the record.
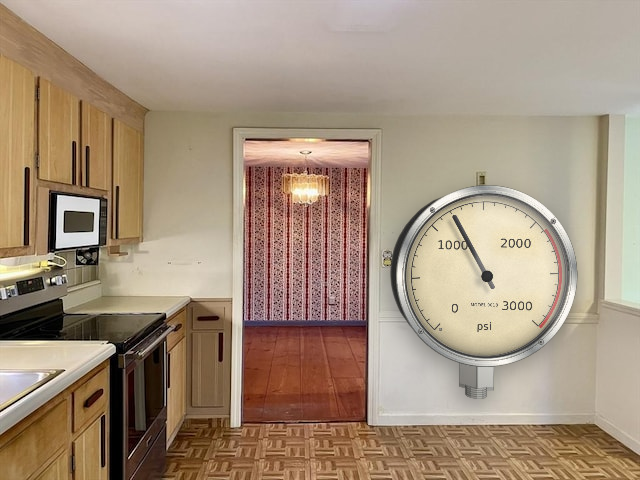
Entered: 1200 psi
